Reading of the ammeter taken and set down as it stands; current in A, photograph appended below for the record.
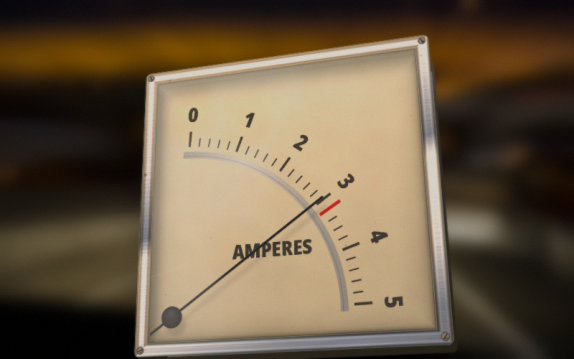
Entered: 3 A
